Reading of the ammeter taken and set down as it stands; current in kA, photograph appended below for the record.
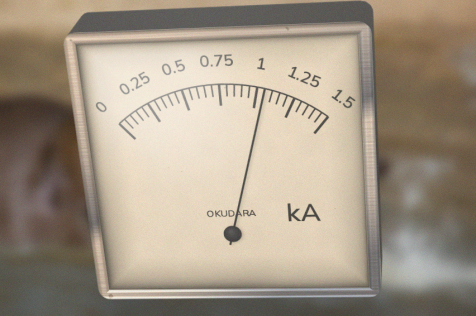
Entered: 1.05 kA
